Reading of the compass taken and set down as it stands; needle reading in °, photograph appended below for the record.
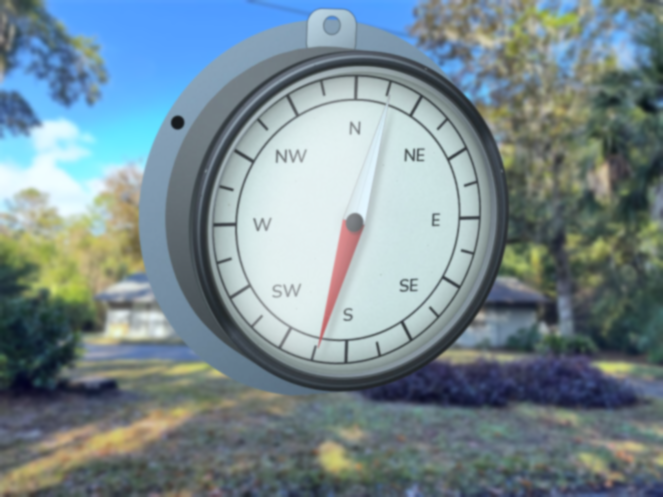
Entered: 195 °
